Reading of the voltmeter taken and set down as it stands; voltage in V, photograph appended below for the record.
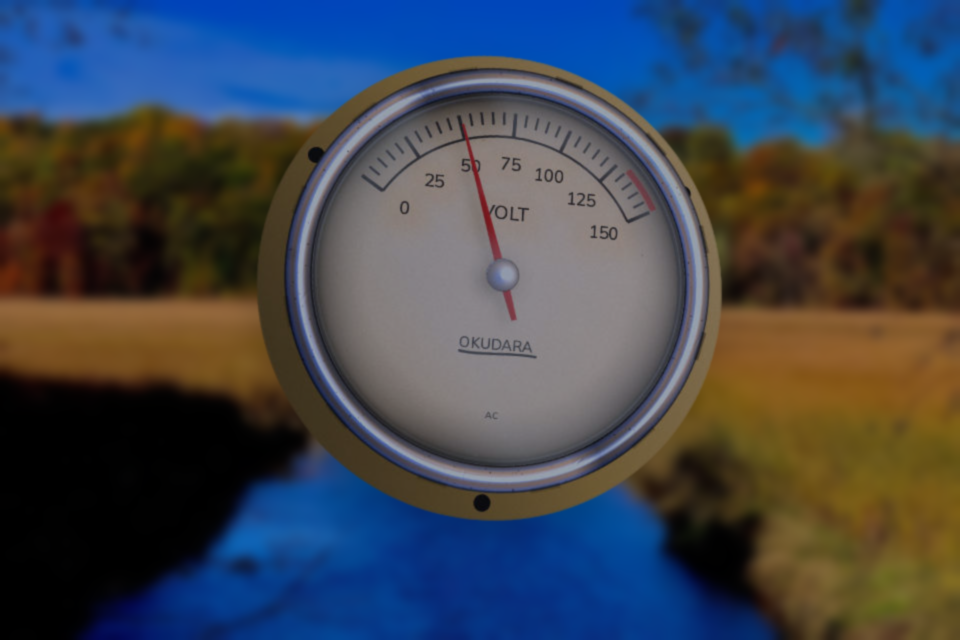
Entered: 50 V
